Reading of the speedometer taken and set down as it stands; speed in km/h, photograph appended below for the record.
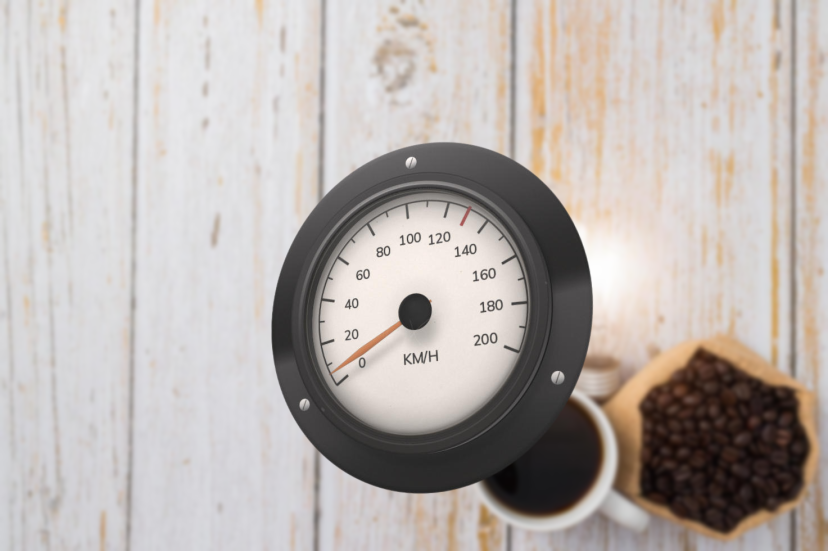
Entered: 5 km/h
